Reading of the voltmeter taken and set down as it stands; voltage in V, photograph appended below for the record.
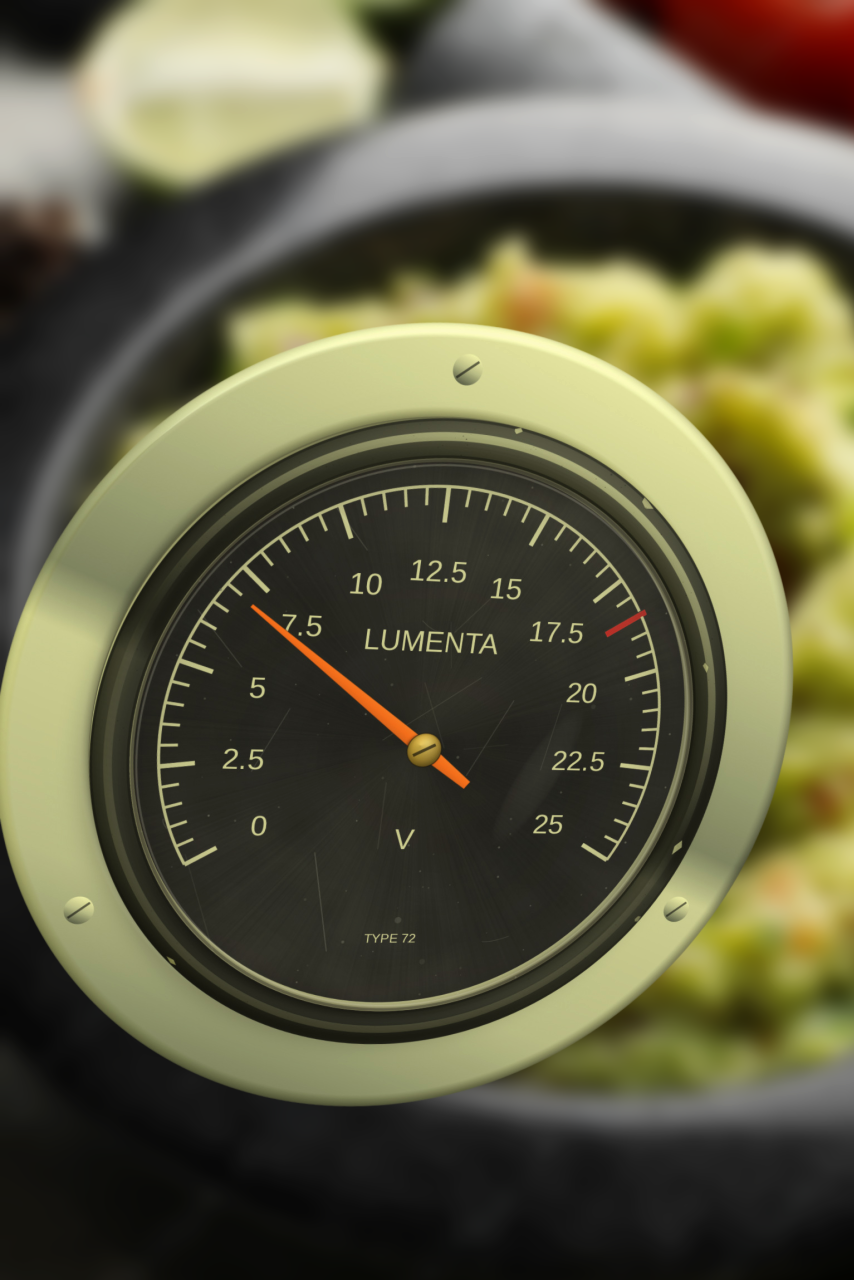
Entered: 7 V
